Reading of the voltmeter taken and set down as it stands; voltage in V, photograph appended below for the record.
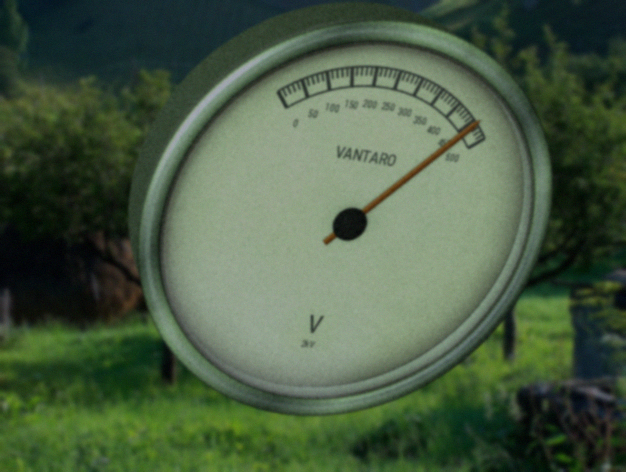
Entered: 450 V
